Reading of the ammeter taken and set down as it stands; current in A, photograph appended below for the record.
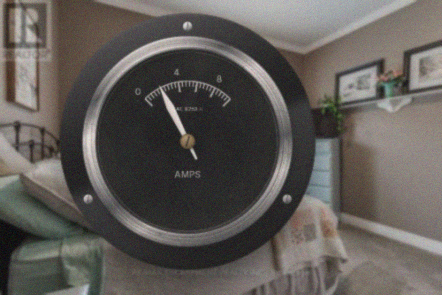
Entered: 2 A
